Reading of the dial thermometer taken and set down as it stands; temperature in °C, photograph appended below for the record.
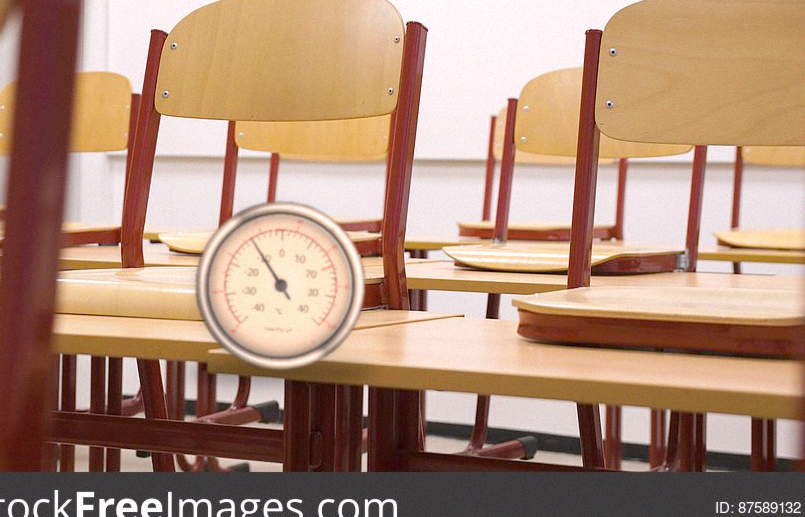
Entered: -10 °C
